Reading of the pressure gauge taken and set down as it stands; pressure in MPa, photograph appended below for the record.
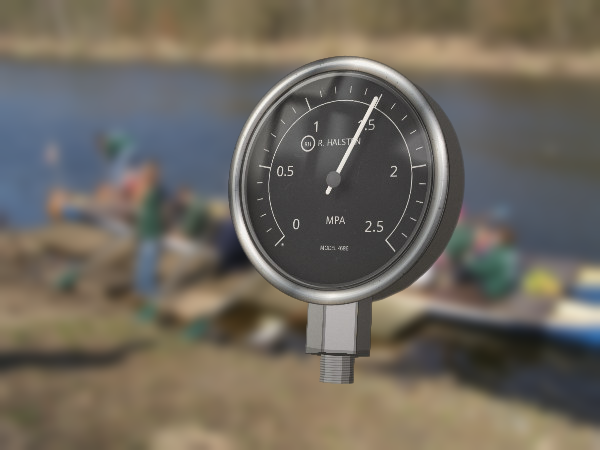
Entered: 1.5 MPa
